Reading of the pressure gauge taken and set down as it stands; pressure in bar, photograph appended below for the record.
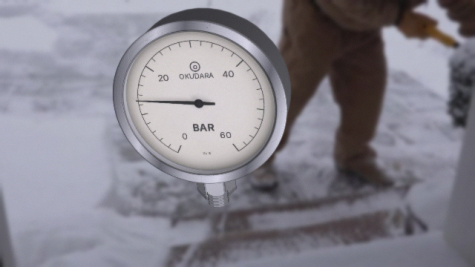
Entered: 13 bar
